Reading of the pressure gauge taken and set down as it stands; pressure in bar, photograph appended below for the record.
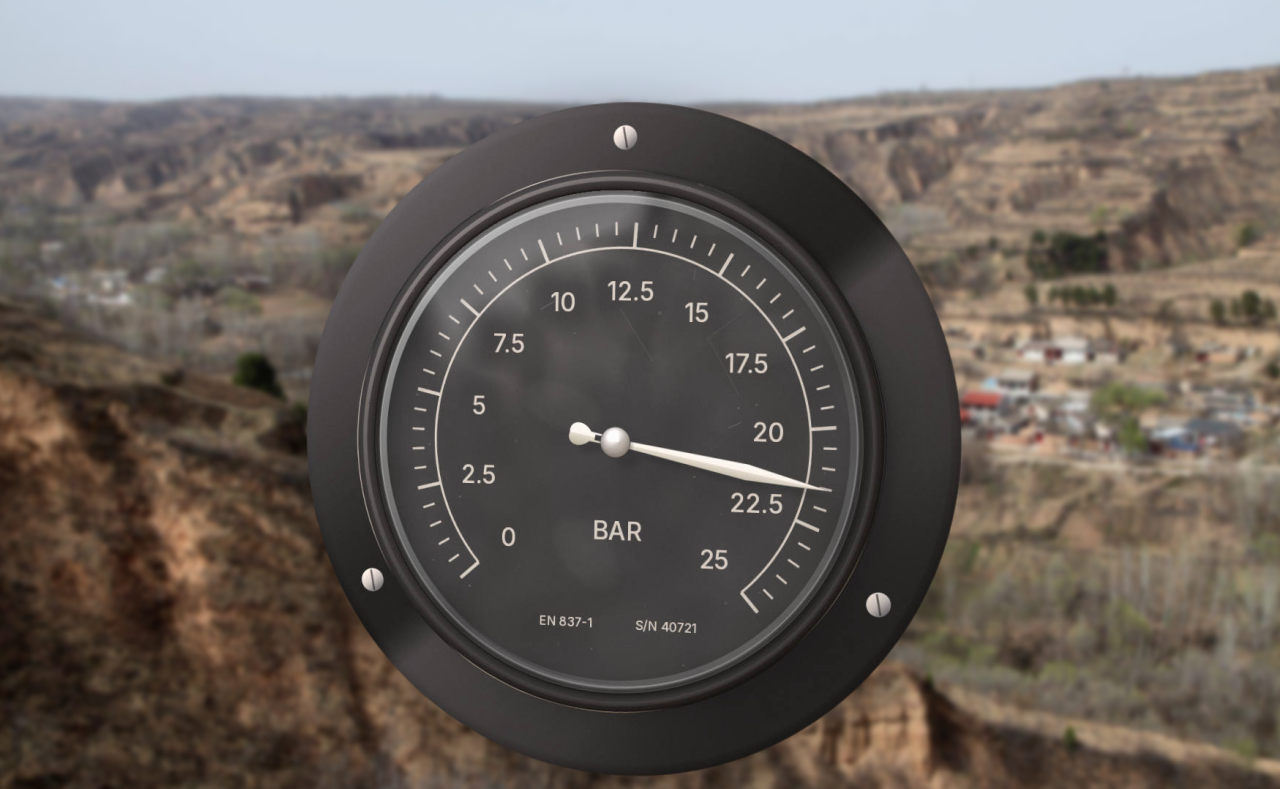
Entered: 21.5 bar
